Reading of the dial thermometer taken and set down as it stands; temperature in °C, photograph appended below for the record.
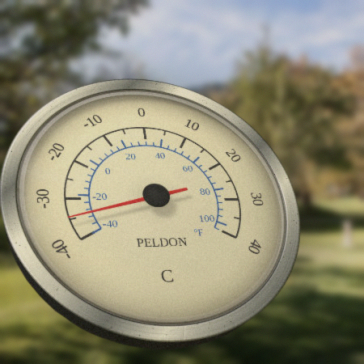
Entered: -35 °C
